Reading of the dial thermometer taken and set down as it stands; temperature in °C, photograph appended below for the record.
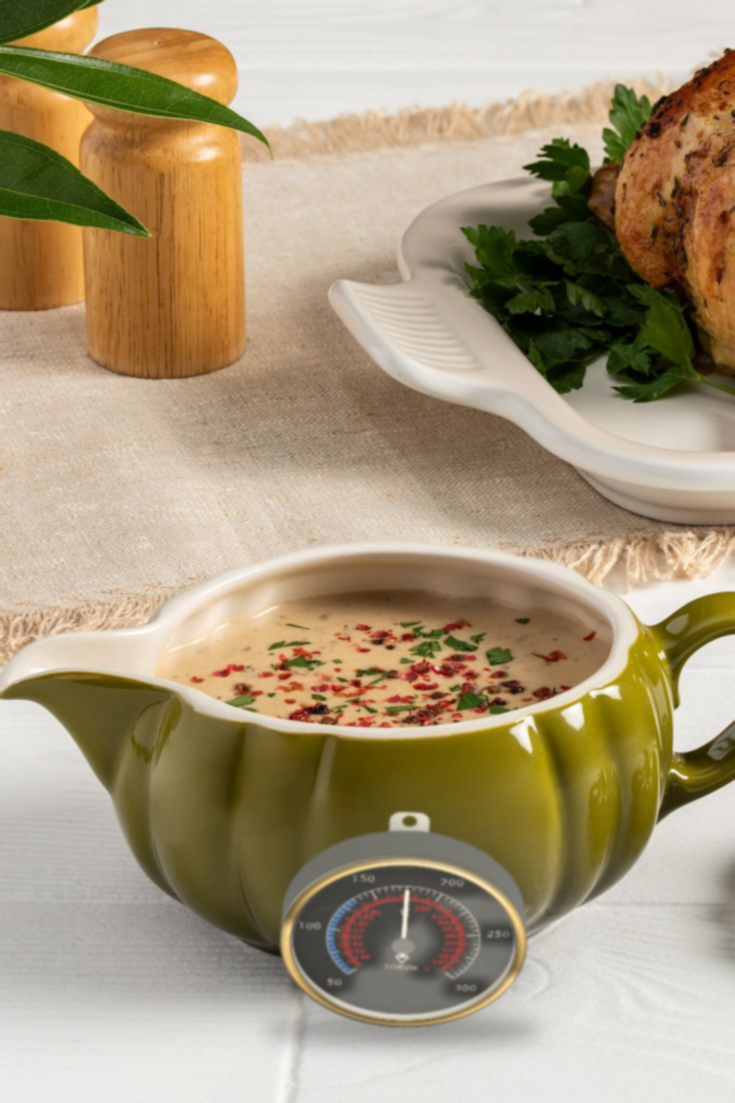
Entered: 175 °C
